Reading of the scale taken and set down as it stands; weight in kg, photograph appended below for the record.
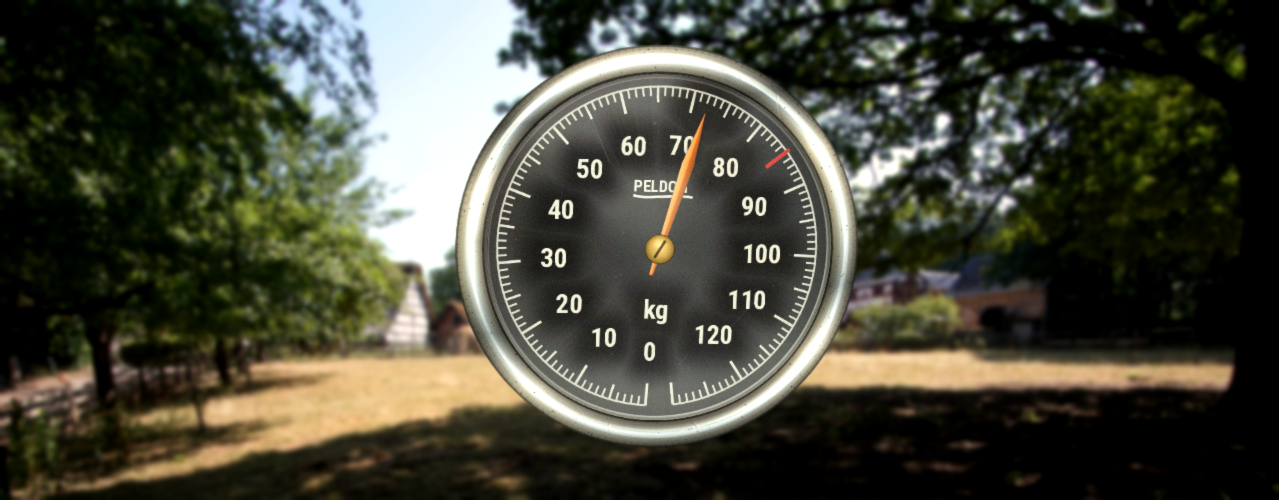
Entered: 72 kg
